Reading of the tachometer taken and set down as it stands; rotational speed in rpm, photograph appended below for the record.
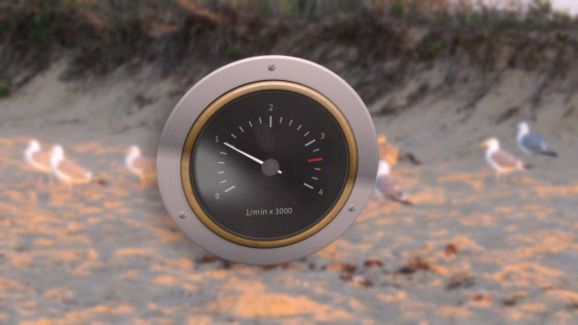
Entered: 1000 rpm
